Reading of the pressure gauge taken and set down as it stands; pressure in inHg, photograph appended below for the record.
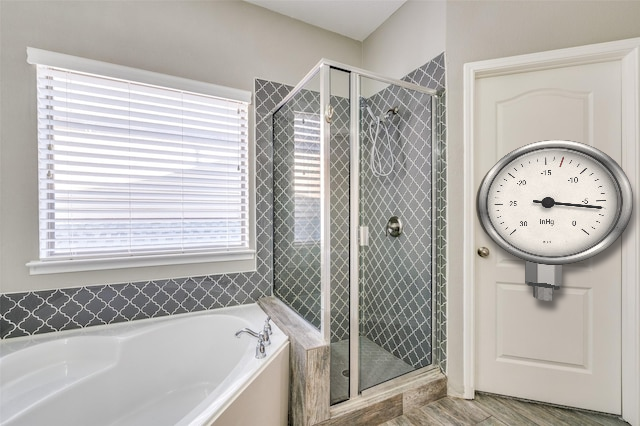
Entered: -4 inHg
